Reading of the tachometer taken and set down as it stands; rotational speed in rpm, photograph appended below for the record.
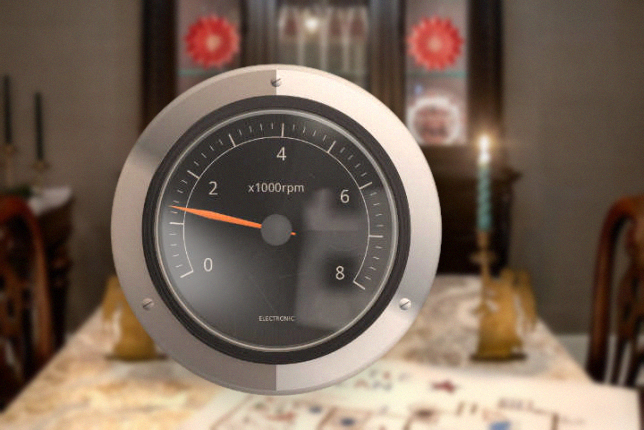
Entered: 1300 rpm
